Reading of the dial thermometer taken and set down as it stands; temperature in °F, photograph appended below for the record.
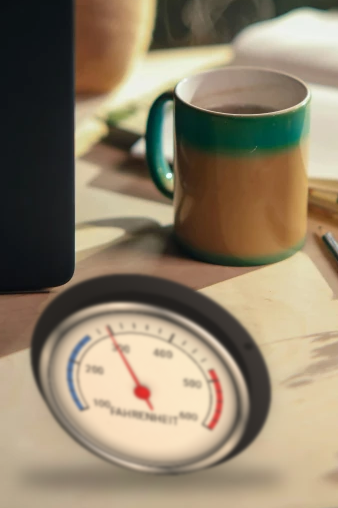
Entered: 300 °F
